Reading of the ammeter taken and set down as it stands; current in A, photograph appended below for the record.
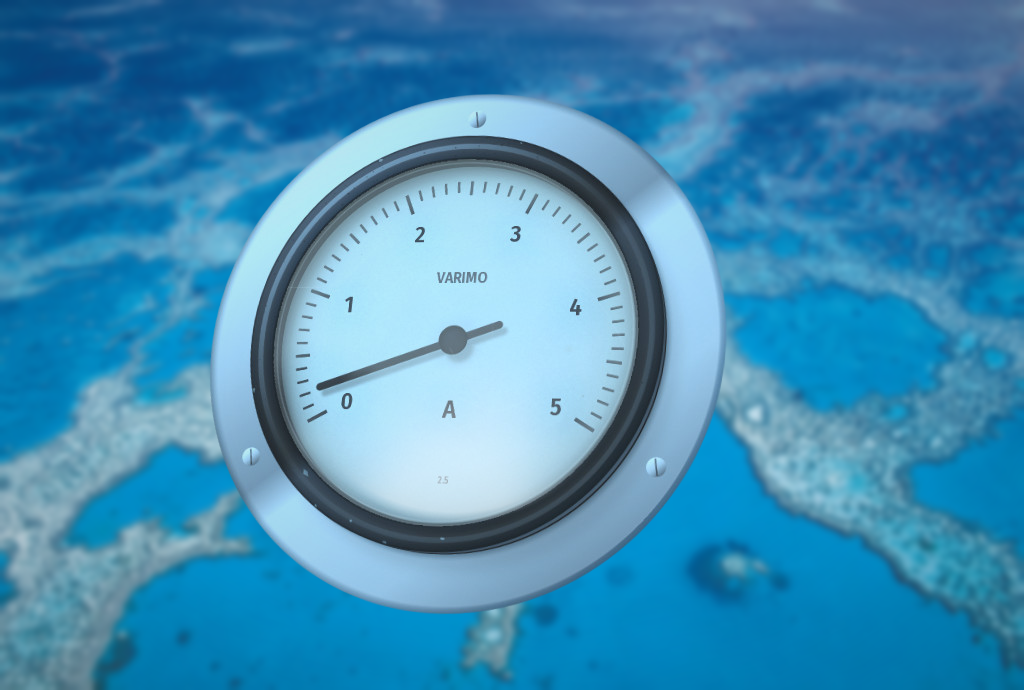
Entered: 0.2 A
